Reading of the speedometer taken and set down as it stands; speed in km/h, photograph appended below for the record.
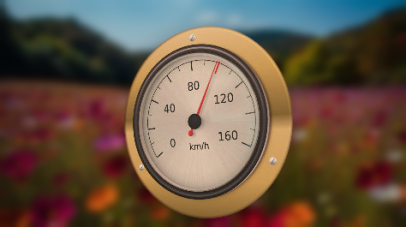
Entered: 100 km/h
